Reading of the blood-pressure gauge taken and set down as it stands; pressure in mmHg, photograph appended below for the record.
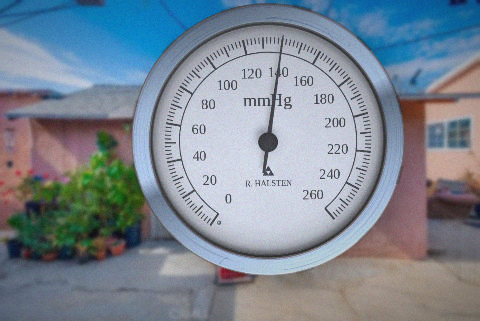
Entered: 140 mmHg
